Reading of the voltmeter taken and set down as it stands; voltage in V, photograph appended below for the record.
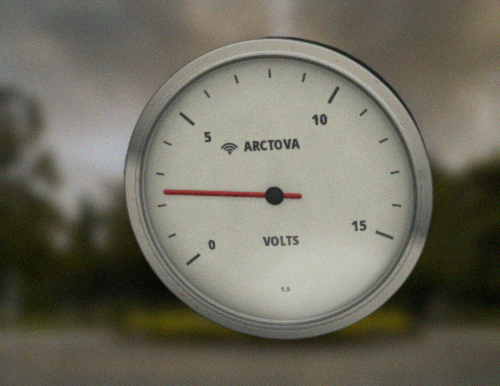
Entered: 2.5 V
